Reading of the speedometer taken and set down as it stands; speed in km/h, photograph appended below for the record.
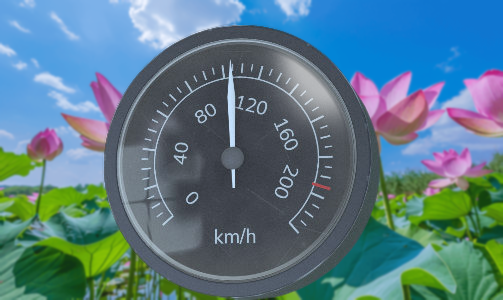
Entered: 105 km/h
